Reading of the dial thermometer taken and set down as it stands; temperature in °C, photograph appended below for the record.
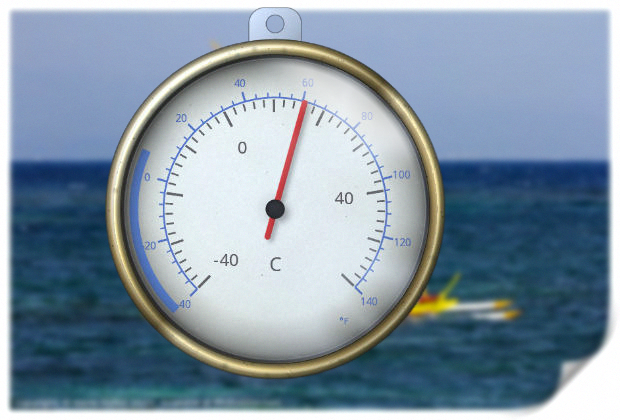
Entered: 16 °C
